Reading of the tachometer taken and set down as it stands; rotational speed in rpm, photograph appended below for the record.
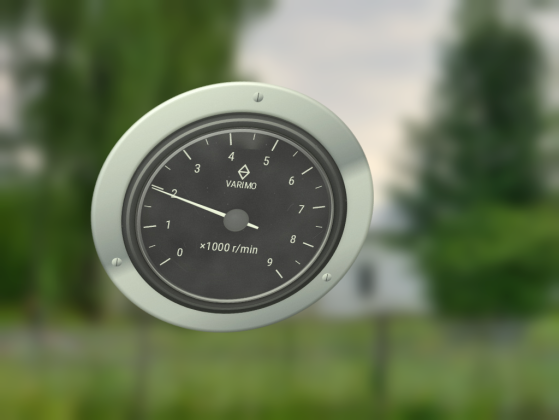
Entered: 2000 rpm
